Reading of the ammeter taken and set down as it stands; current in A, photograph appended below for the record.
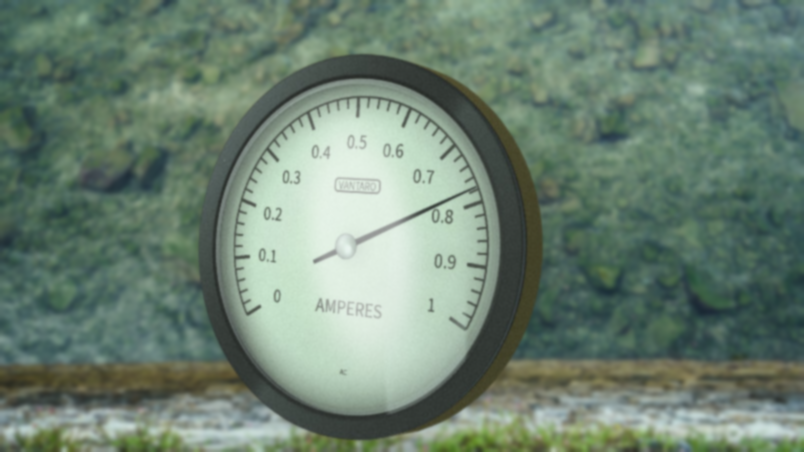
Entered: 0.78 A
